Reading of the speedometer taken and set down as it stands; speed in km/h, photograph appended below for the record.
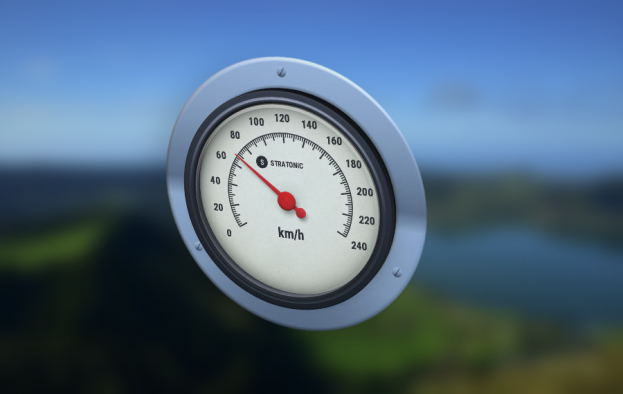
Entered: 70 km/h
